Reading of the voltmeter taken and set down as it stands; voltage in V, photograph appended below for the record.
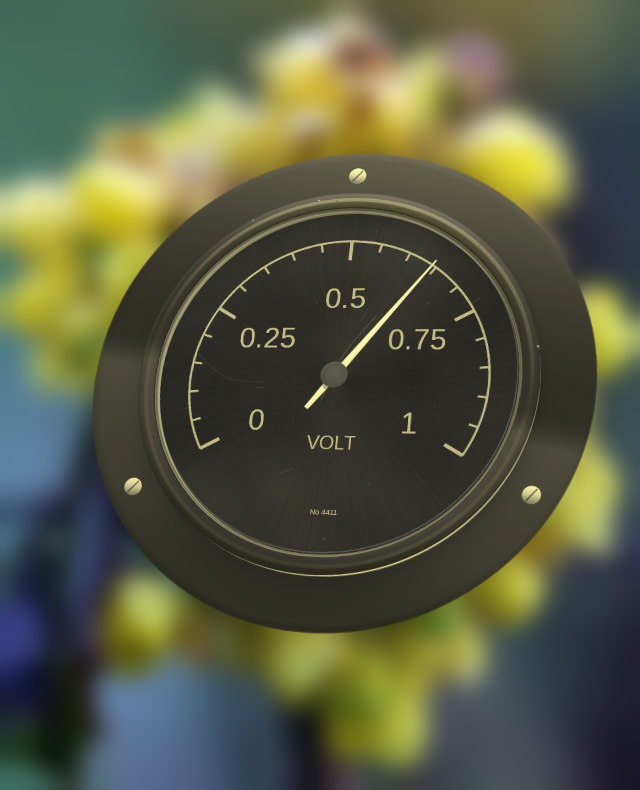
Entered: 0.65 V
